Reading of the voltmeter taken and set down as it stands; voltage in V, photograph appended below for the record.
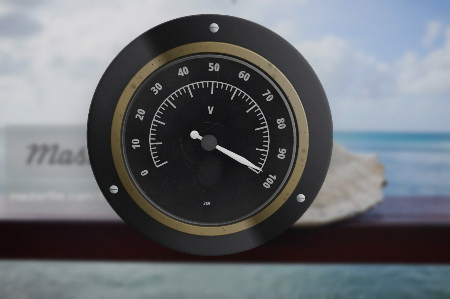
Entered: 98 V
